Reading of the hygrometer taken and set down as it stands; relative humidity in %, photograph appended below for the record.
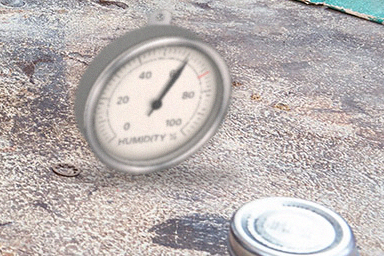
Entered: 60 %
